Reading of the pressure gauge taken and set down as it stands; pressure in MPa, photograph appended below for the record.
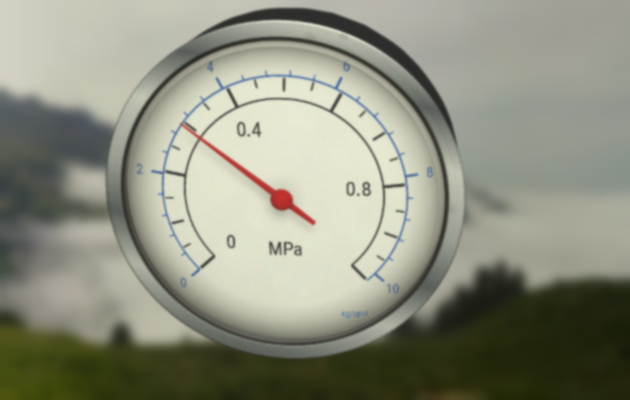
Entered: 0.3 MPa
